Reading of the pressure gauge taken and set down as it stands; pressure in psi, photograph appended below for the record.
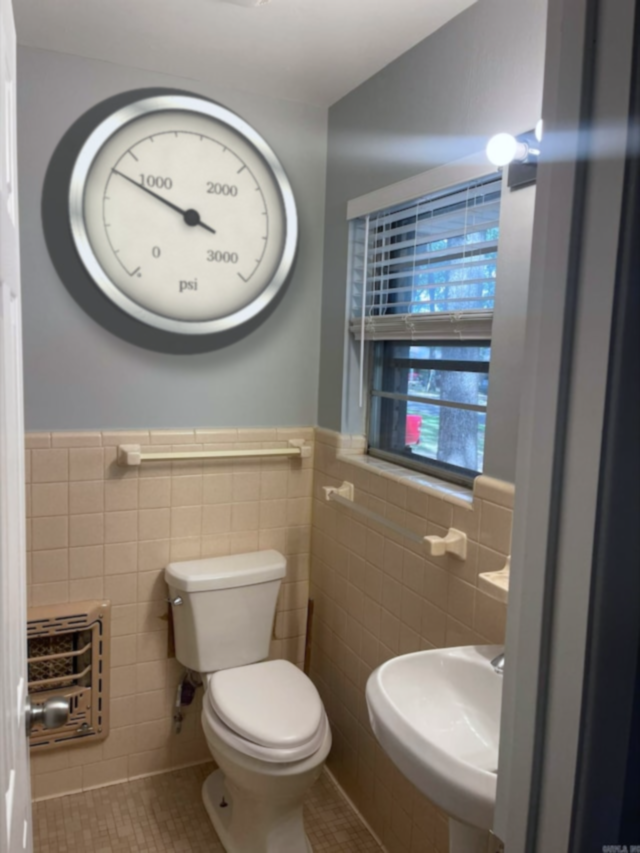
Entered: 800 psi
